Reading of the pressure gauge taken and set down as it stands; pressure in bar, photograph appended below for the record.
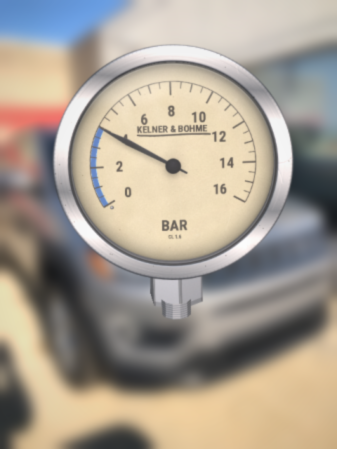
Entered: 4 bar
